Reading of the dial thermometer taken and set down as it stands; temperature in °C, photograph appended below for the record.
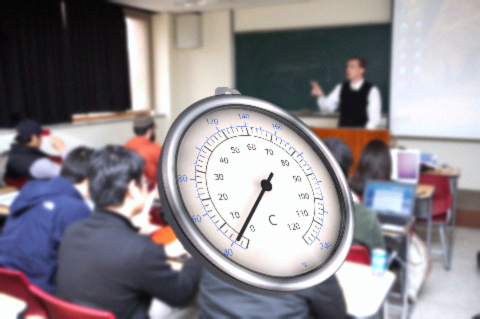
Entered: 4 °C
